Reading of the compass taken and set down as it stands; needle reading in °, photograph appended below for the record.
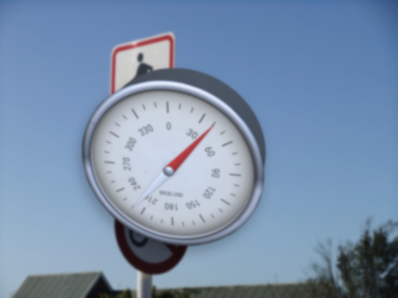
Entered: 40 °
